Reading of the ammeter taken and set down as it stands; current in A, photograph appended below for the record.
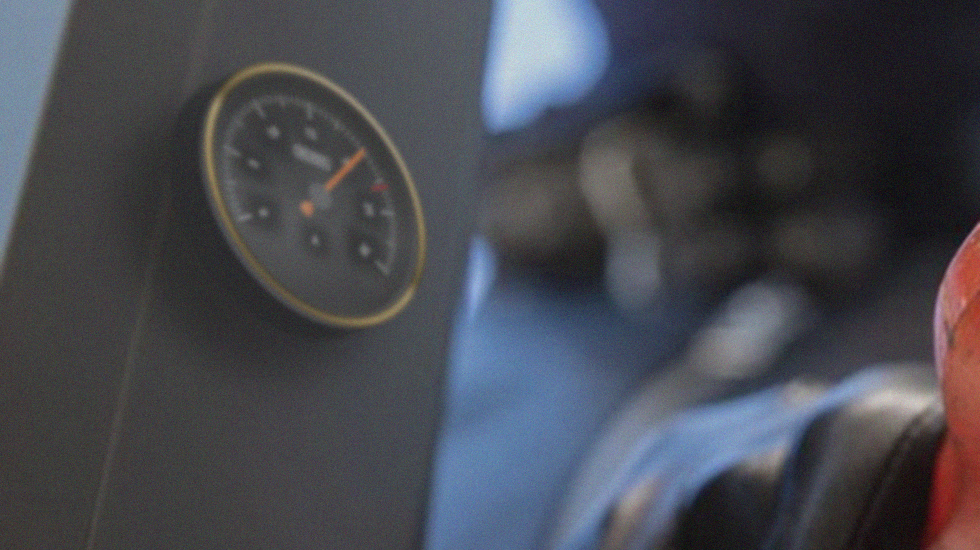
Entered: 20 A
